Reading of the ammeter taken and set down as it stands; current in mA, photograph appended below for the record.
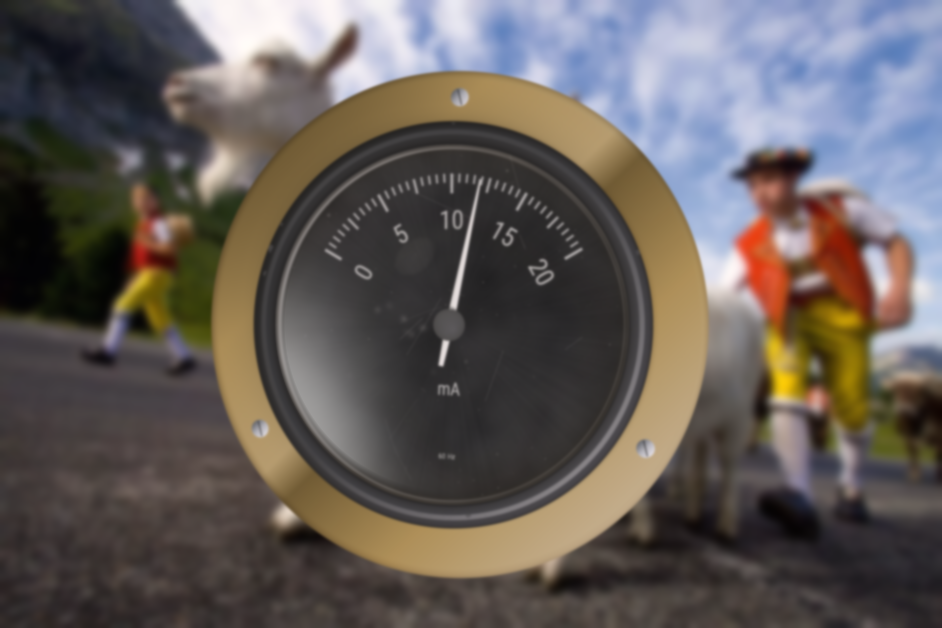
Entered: 12 mA
